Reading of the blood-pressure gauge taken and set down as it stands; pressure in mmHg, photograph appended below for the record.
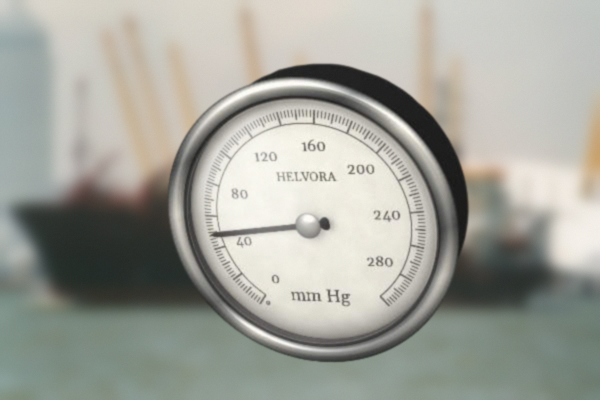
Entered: 50 mmHg
